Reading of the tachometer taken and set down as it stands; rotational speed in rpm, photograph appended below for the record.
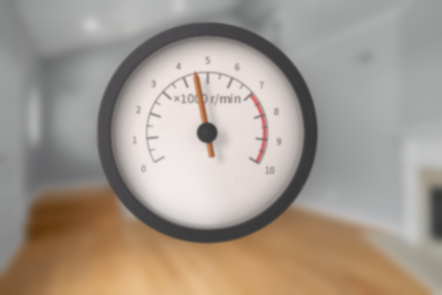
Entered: 4500 rpm
